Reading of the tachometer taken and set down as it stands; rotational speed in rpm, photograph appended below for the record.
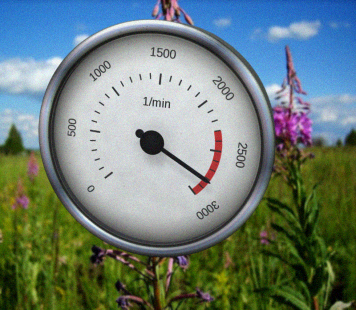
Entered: 2800 rpm
